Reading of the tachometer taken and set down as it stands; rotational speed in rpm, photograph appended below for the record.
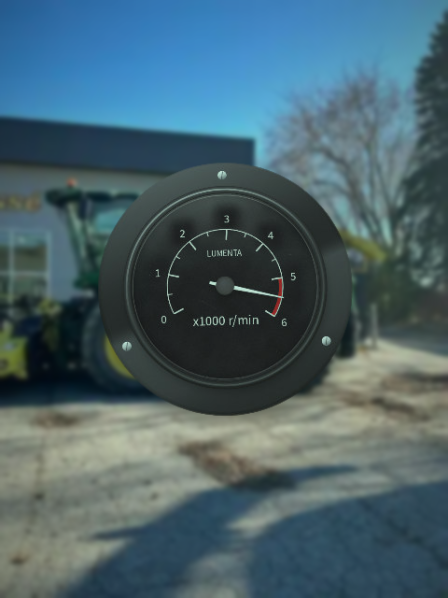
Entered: 5500 rpm
